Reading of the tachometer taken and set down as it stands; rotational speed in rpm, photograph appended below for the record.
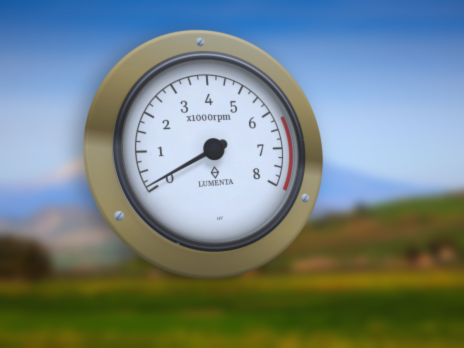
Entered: 125 rpm
